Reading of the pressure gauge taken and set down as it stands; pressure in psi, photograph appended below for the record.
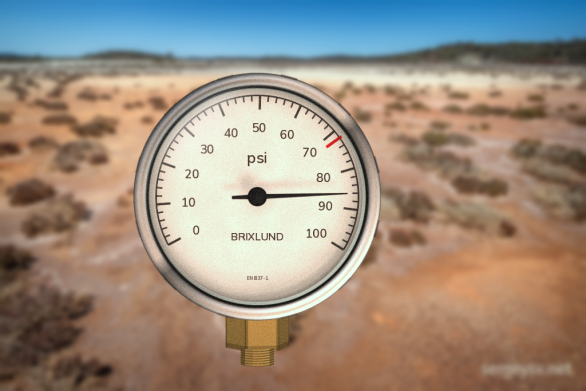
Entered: 86 psi
